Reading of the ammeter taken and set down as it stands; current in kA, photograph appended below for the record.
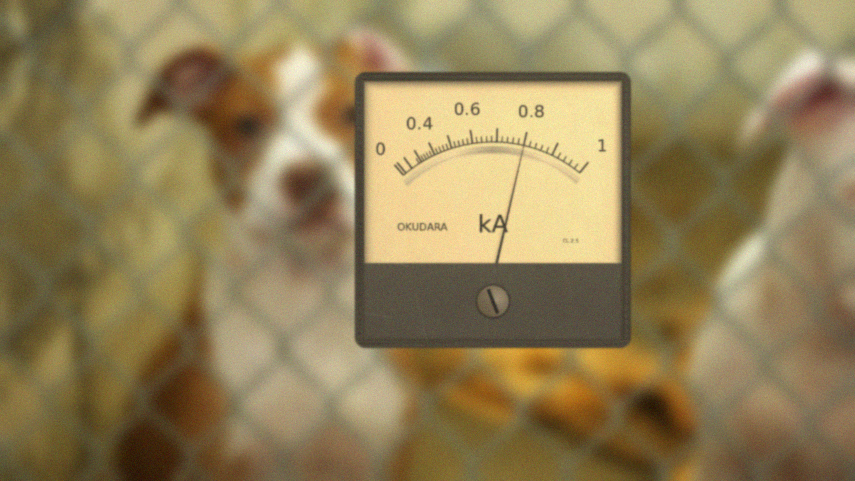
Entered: 0.8 kA
